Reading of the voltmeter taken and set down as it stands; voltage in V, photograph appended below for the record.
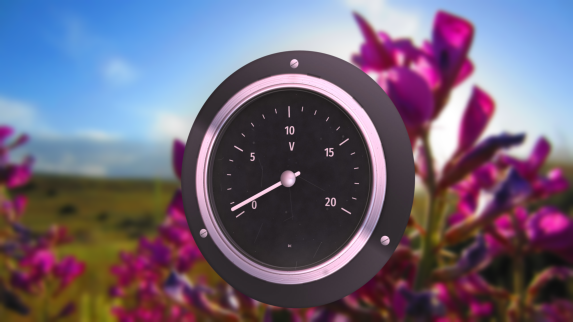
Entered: 0.5 V
